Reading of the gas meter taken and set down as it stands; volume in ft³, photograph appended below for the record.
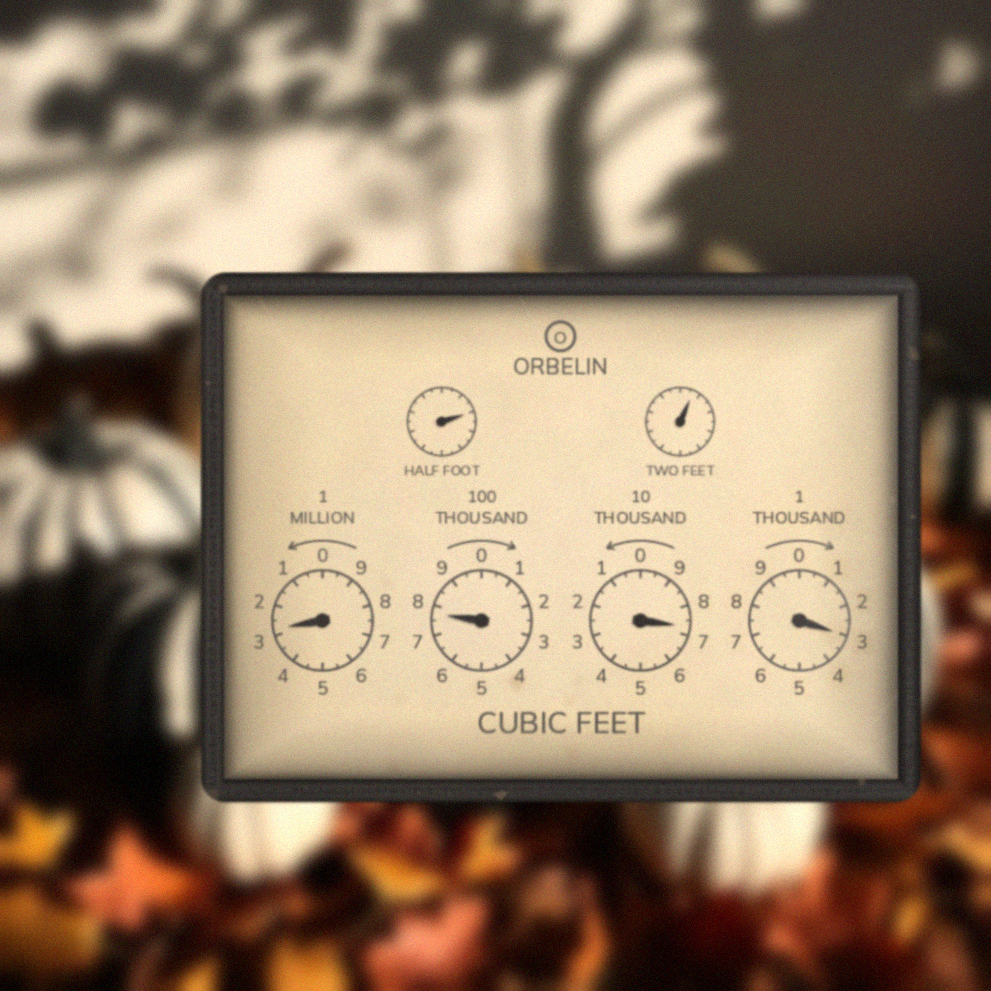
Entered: 277300 ft³
